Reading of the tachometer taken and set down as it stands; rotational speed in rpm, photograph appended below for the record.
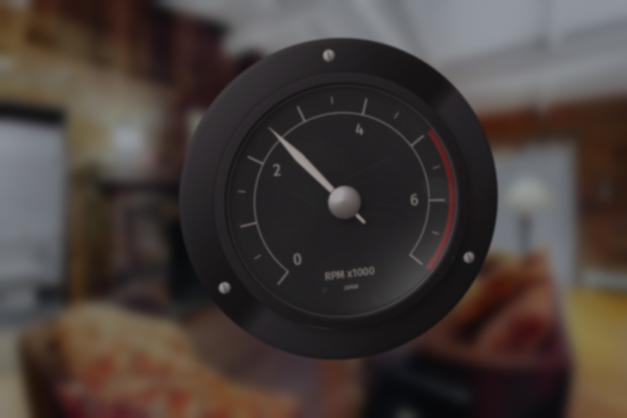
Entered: 2500 rpm
